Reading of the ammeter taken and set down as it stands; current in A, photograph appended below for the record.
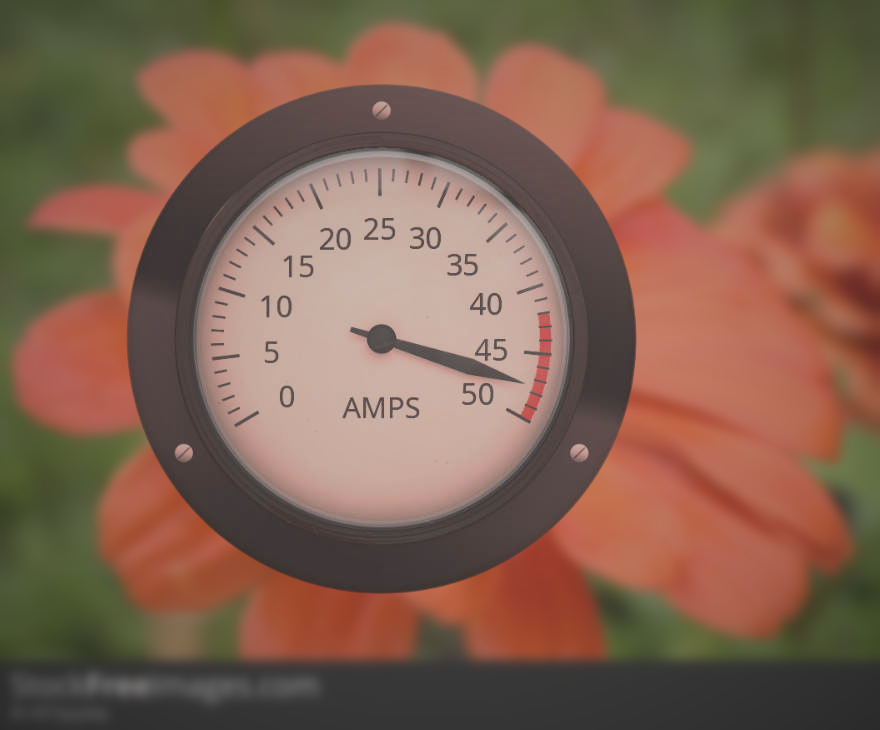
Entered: 47.5 A
